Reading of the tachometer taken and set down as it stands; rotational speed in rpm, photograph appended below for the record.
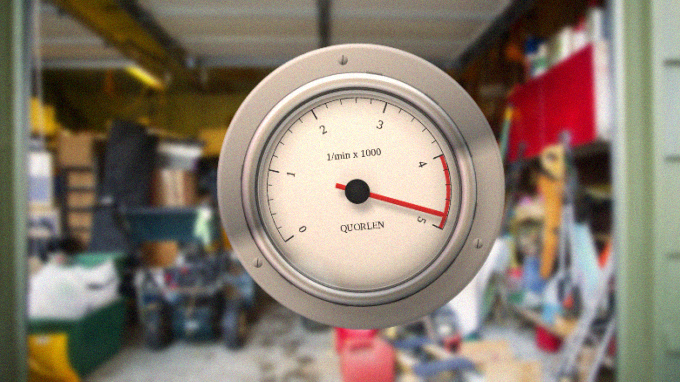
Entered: 4800 rpm
